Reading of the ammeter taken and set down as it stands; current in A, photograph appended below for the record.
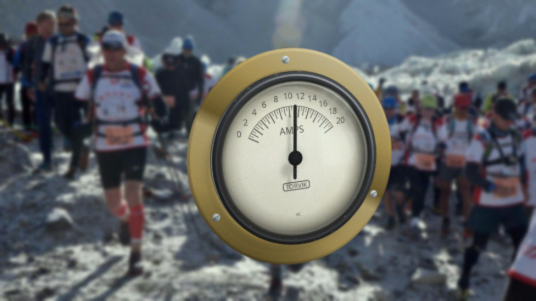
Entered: 11 A
